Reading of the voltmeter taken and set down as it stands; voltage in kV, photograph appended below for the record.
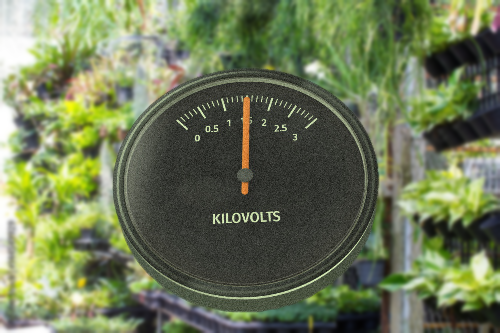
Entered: 1.5 kV
